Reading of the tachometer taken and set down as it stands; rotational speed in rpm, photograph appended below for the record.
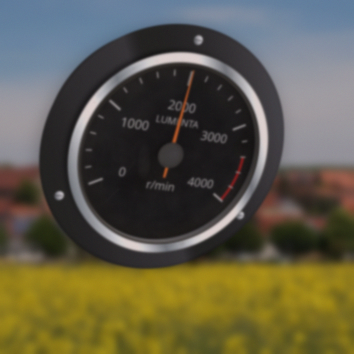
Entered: 2000 rpm
